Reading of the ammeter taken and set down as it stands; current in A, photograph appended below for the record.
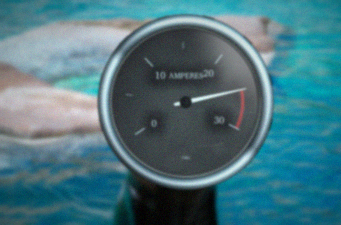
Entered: 25 A
